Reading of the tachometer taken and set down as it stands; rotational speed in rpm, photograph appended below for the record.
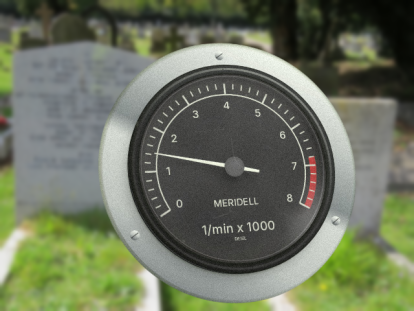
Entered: 1400 rpm
